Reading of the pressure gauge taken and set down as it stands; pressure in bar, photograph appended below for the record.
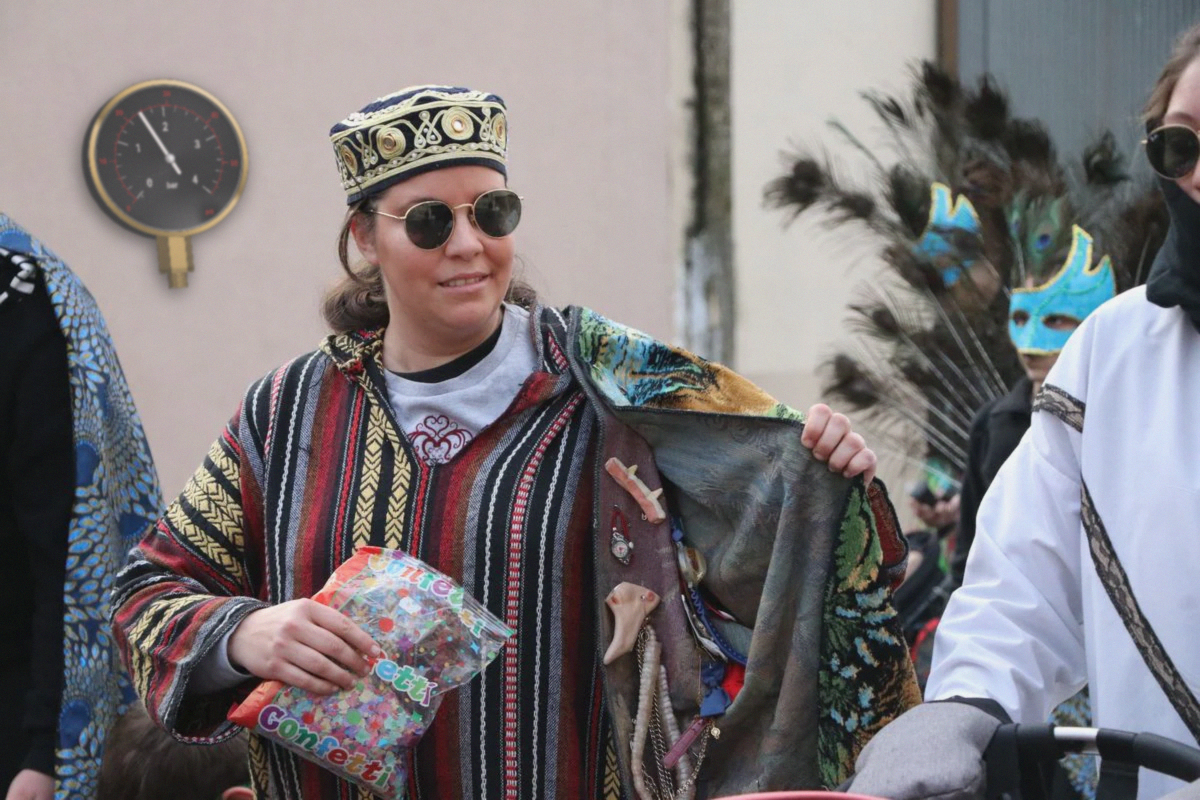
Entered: 1.6 bar
